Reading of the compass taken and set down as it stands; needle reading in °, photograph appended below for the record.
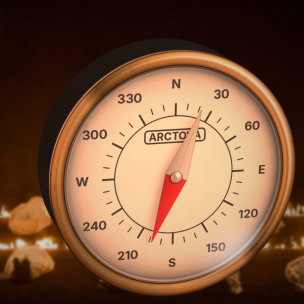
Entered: 200 °
